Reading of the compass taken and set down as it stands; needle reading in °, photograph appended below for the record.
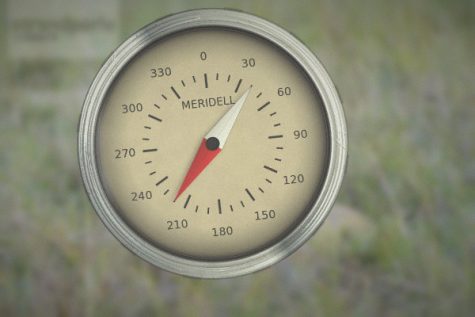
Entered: 220 °
